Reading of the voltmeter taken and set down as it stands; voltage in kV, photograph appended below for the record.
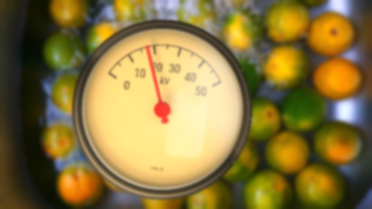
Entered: 17.5 kV
